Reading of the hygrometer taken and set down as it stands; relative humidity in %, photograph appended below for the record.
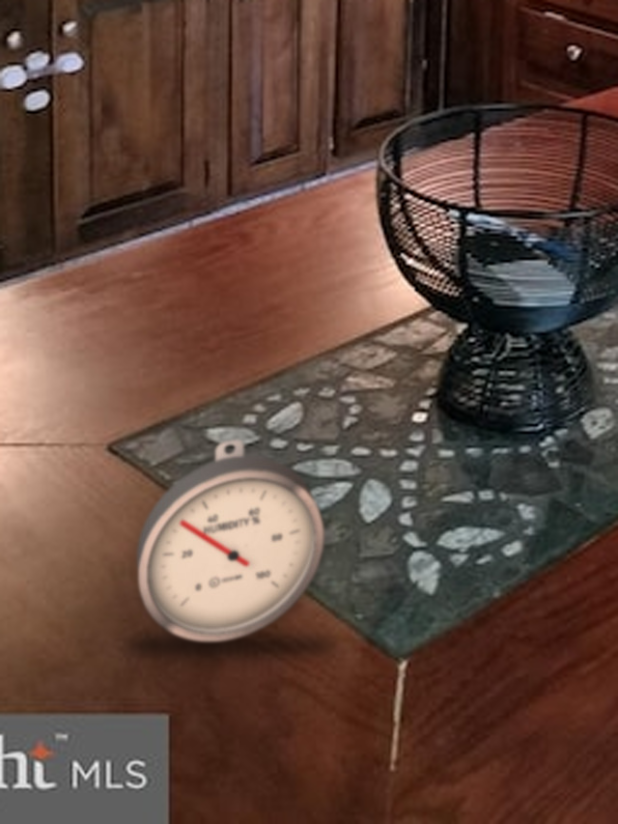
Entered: 32 %
